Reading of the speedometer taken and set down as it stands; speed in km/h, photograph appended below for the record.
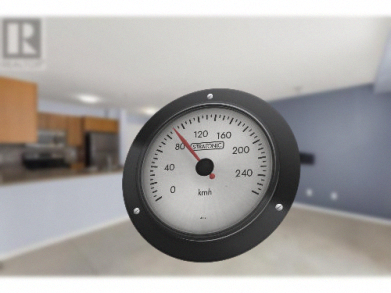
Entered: 90 km/h
